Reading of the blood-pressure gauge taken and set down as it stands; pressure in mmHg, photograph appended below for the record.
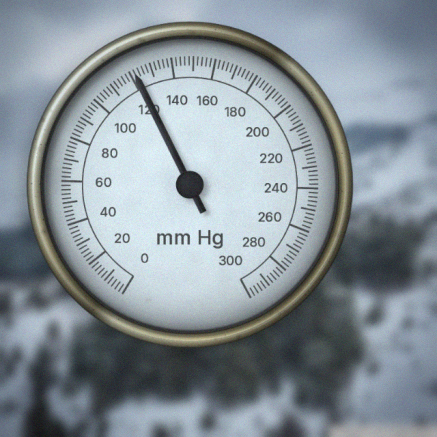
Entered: 122 mmHg
